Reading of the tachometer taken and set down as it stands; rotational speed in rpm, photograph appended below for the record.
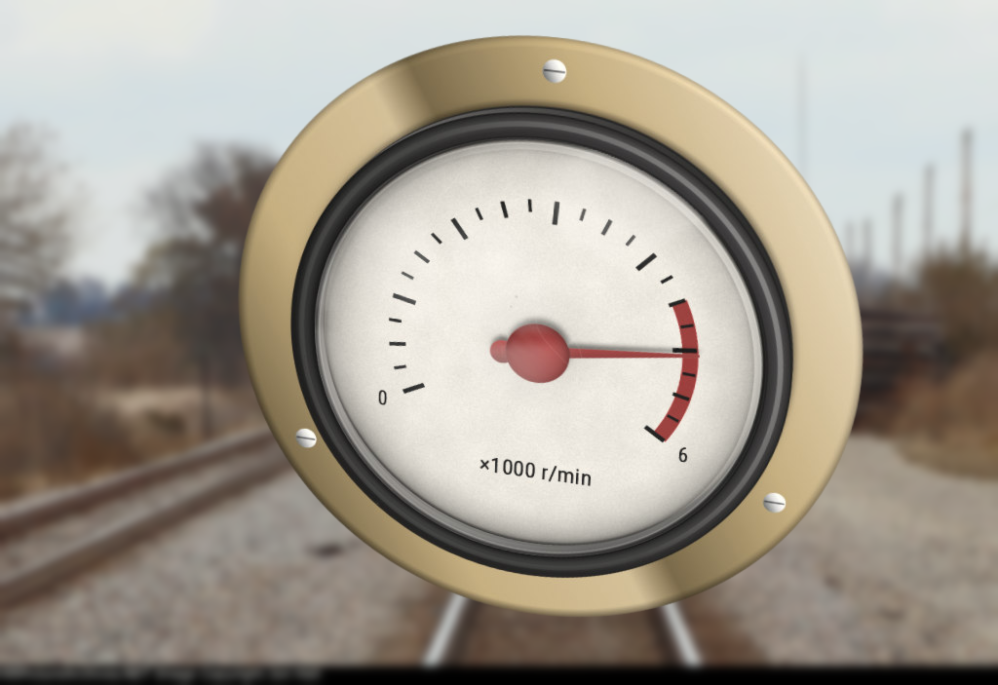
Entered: 5000 rpm
